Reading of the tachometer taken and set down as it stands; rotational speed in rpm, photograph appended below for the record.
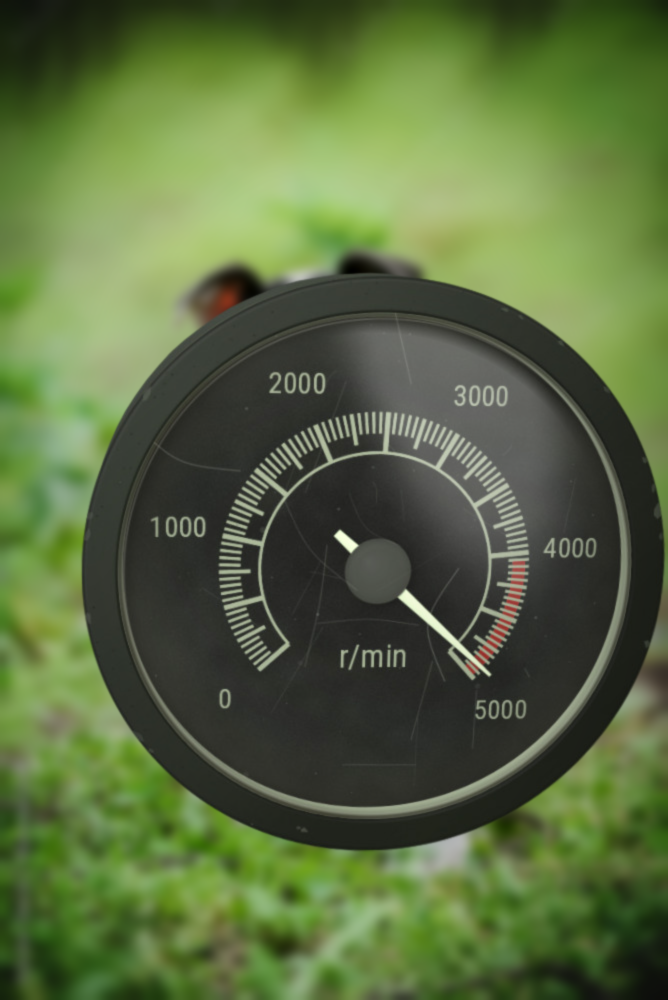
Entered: 4900 rpm
